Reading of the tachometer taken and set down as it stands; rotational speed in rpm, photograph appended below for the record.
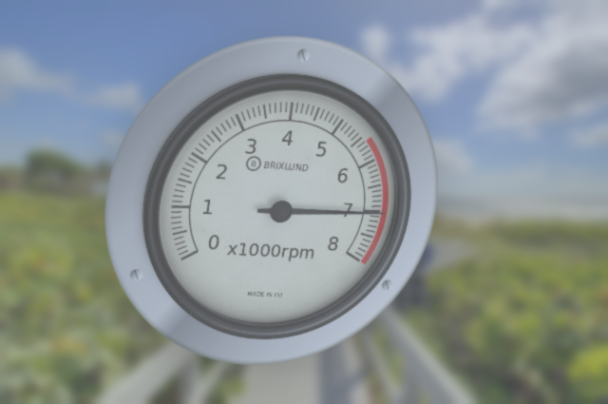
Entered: 7000 rpm
